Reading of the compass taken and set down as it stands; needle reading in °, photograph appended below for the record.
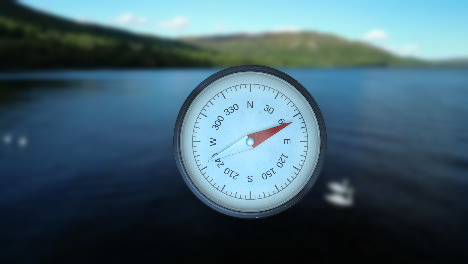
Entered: 65 °
